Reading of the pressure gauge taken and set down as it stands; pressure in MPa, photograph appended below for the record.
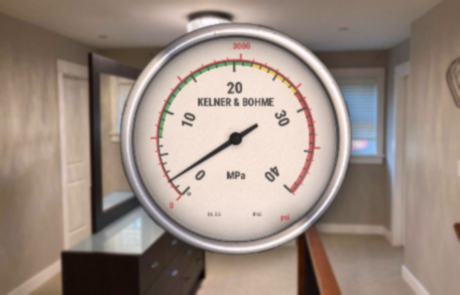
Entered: 2 MPa
